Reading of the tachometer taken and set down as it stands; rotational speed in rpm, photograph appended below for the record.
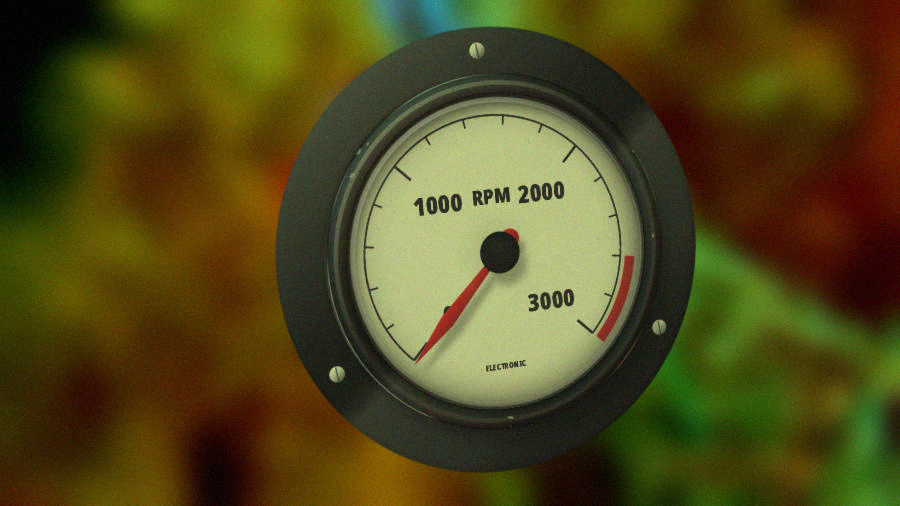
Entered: 0 rpm
